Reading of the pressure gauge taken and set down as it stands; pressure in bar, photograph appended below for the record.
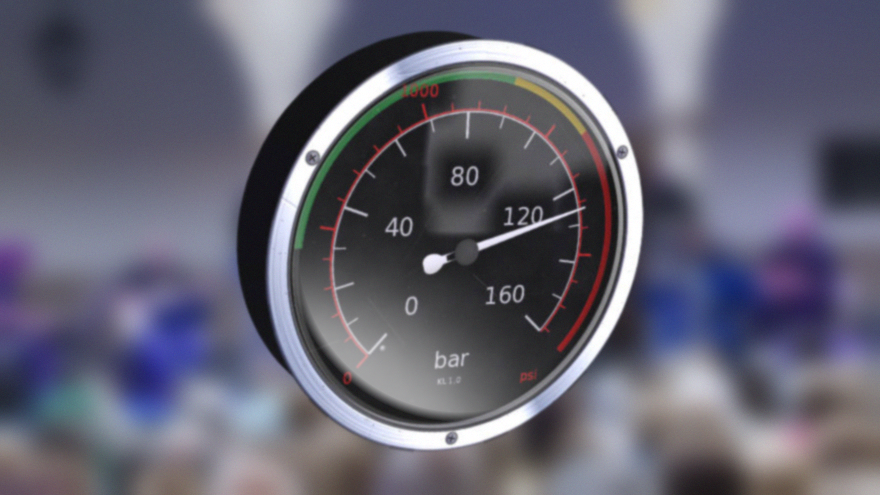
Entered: 125 bar
